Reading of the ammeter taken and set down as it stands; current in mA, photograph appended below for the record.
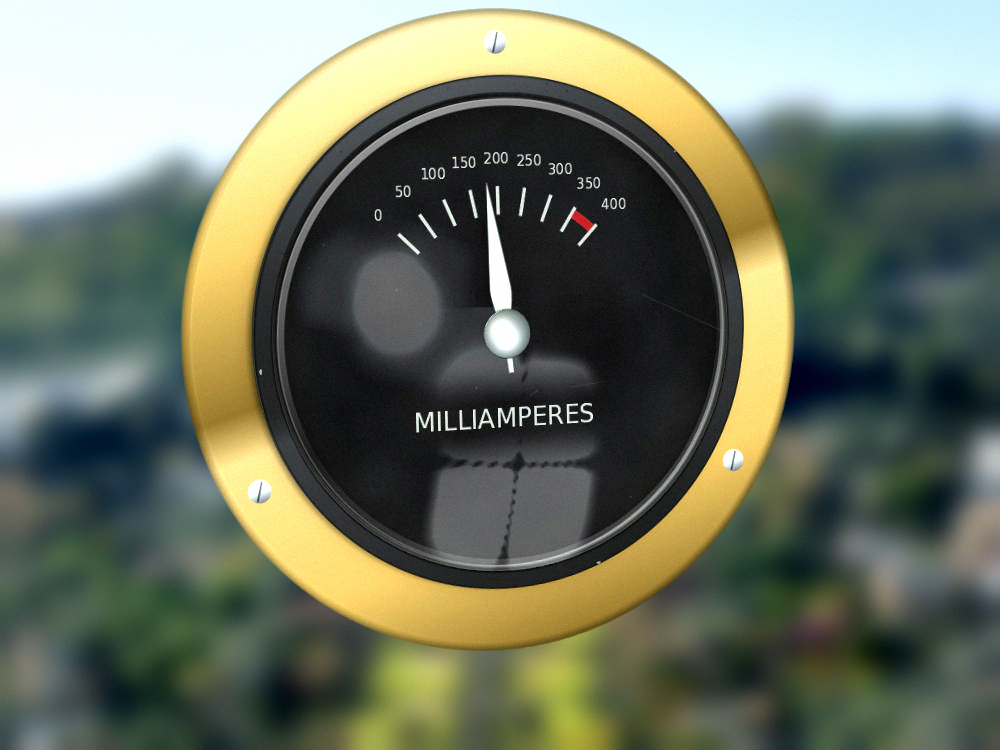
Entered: 175 mA
